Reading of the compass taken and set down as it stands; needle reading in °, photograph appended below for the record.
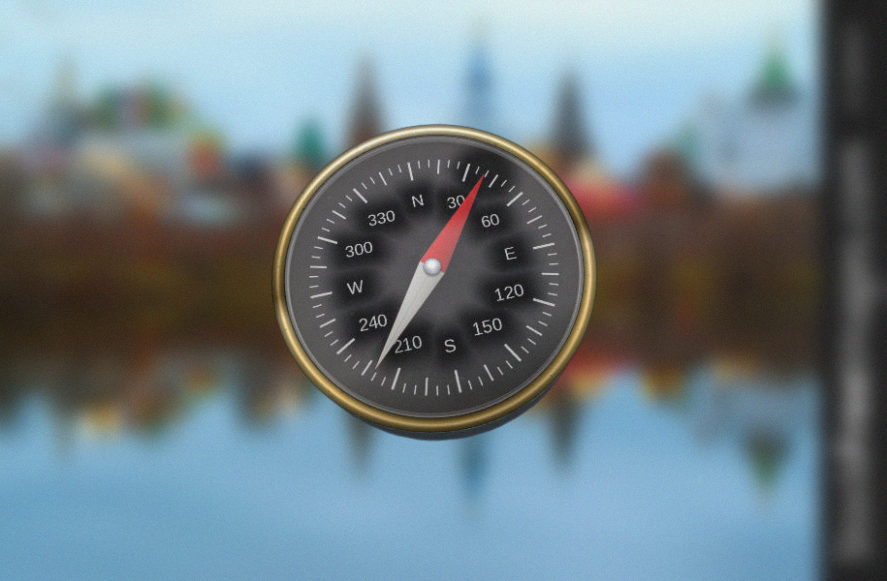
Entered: 40 °
